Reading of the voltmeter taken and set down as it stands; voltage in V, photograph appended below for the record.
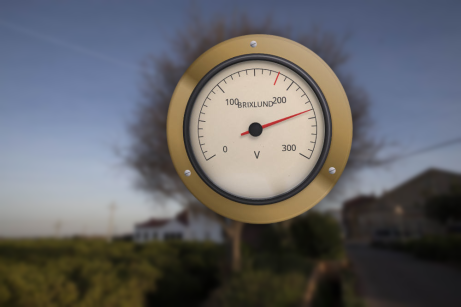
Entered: 240 V
